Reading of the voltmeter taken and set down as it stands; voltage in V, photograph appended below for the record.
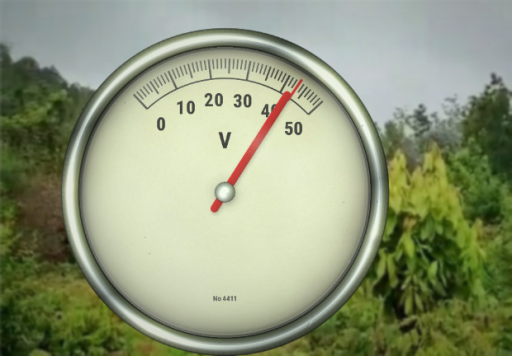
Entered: 42 V
